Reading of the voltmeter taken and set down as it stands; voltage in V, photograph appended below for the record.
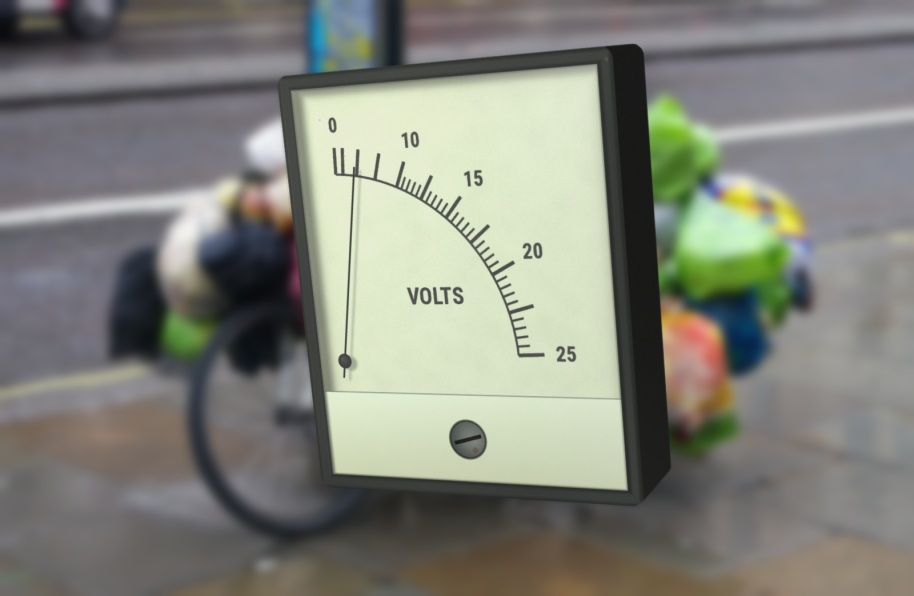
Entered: 5 V
